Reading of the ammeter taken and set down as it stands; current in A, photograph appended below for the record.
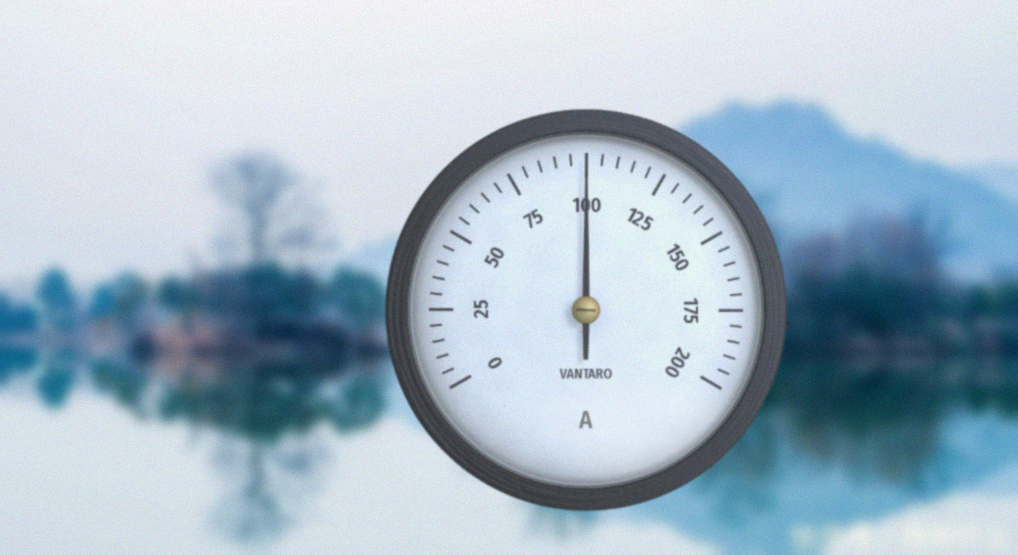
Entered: 100 A
